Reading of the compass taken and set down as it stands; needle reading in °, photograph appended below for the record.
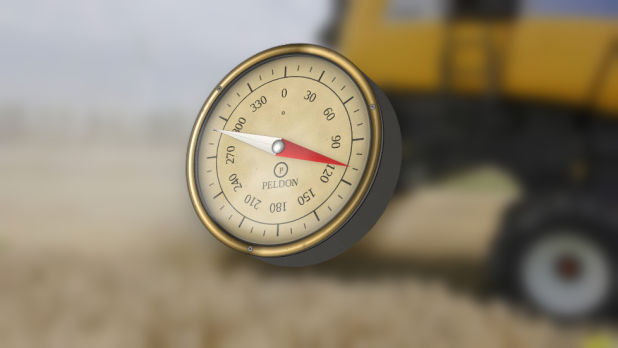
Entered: 110 °
